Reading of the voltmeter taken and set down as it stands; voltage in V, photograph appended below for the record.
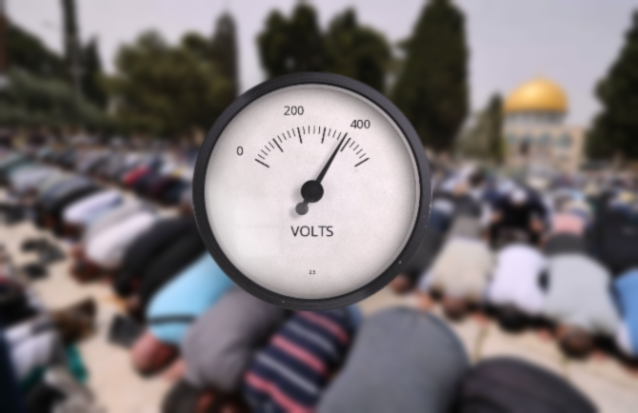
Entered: 380 V
